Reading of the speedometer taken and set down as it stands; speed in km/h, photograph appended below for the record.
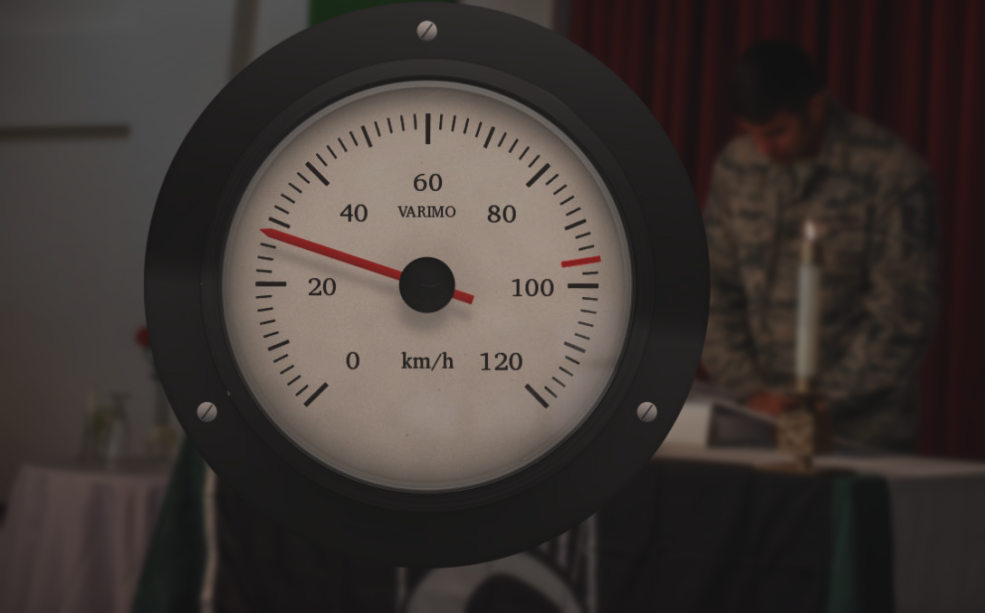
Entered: 28 km/h
